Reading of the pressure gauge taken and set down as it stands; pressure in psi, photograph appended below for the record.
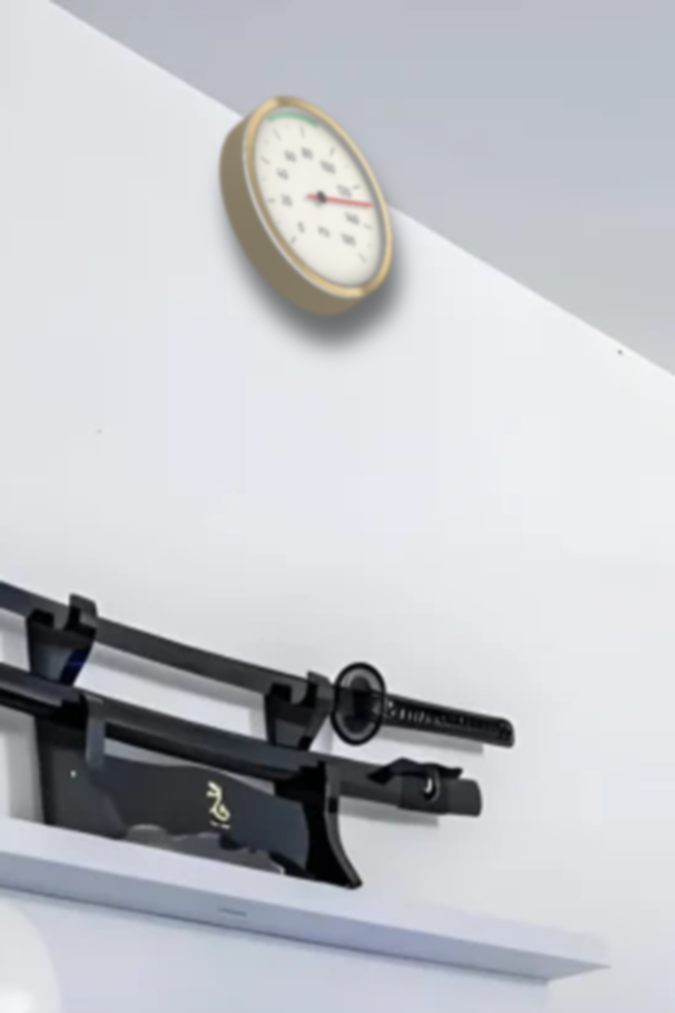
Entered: 130 psi
